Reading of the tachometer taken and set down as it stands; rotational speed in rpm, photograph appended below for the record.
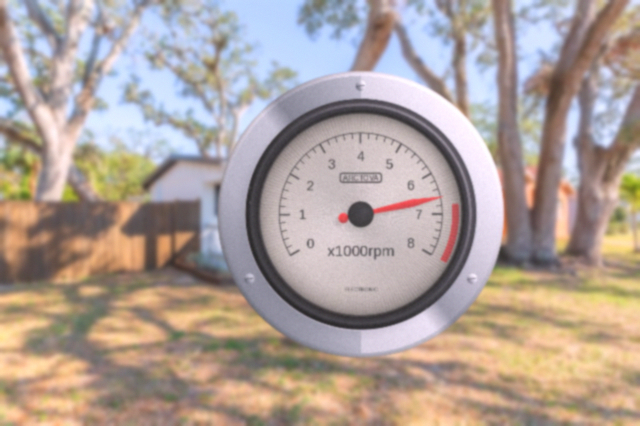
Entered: 6600 rpm
